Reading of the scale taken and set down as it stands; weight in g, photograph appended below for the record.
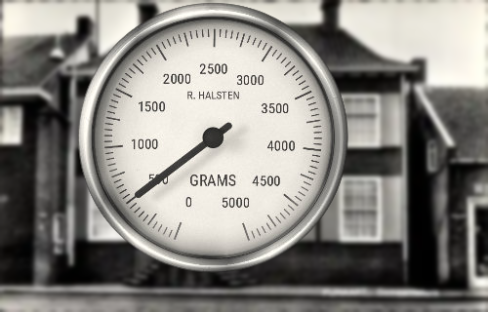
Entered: 500 g
